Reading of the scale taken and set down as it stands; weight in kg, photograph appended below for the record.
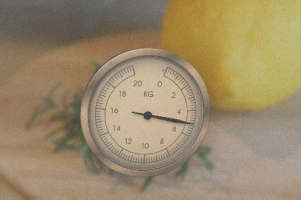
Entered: 5 kg
